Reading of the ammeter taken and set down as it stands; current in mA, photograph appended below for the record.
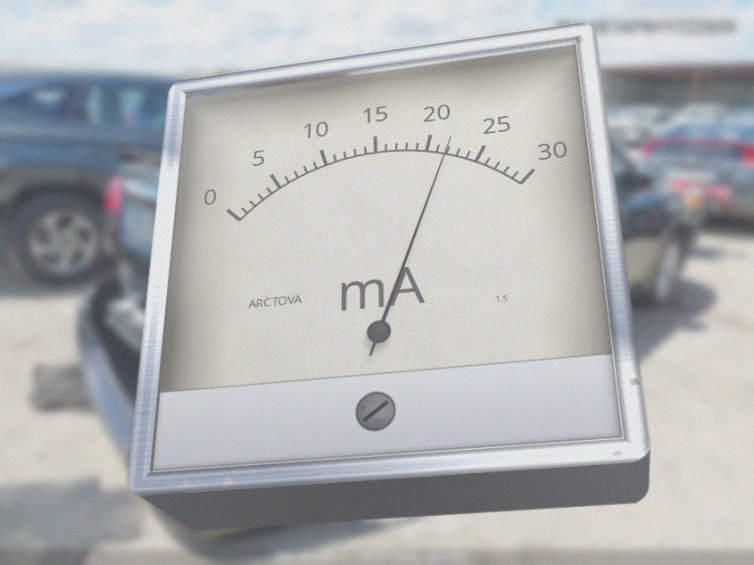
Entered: 22 mA
